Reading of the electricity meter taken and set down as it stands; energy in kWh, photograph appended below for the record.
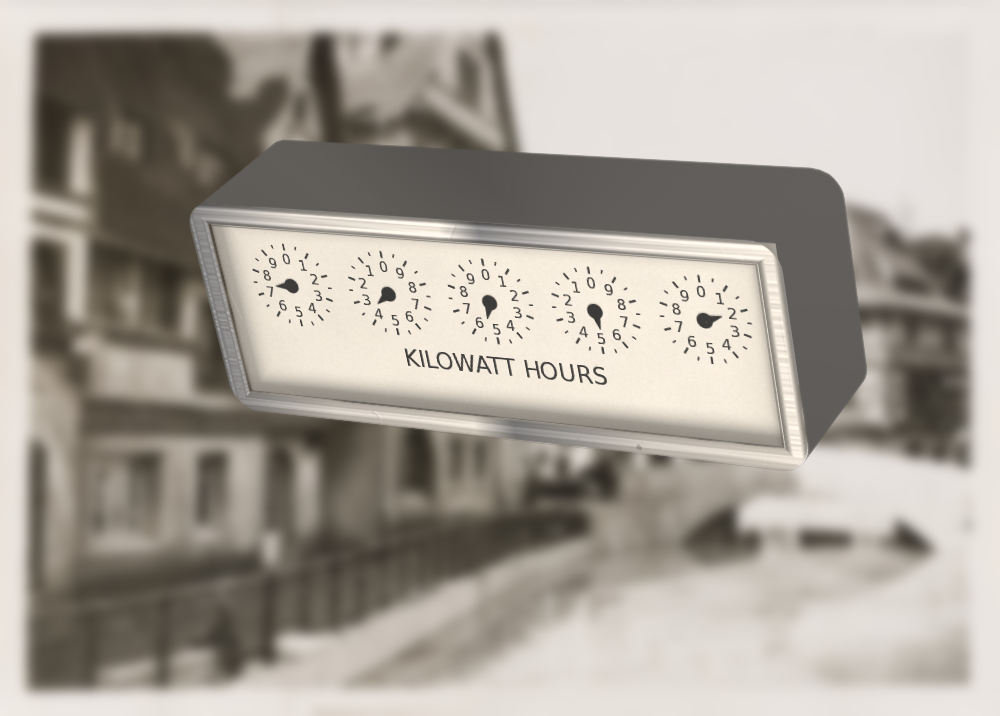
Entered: 73552 kWh
